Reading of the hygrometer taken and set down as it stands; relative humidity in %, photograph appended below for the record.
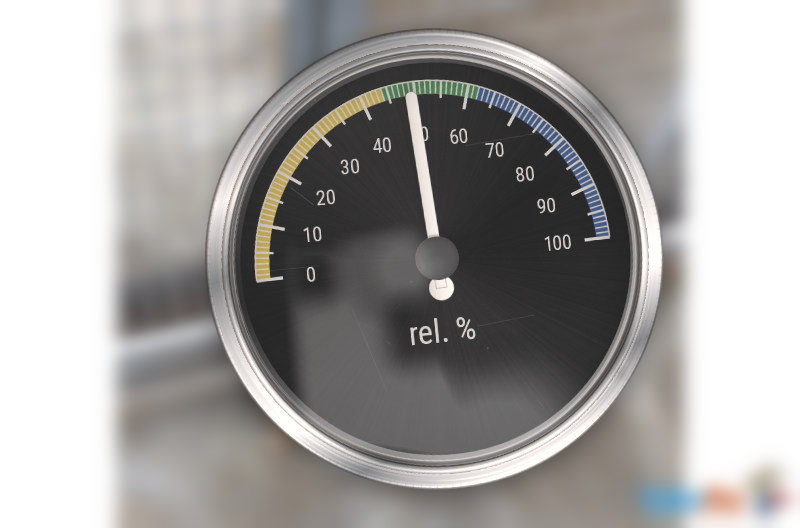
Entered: 49 %
